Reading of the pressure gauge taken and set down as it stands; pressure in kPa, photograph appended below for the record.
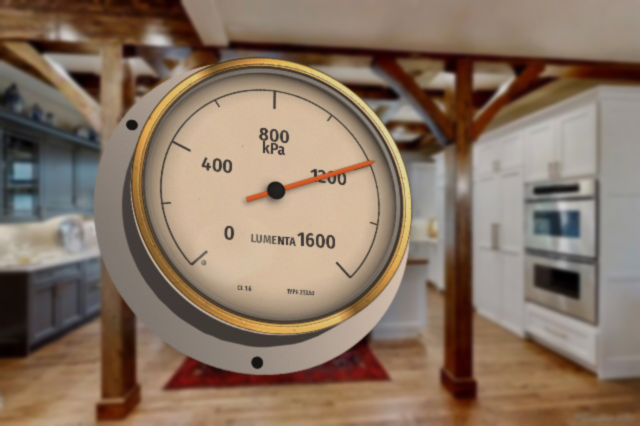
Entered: 1200 kPa
